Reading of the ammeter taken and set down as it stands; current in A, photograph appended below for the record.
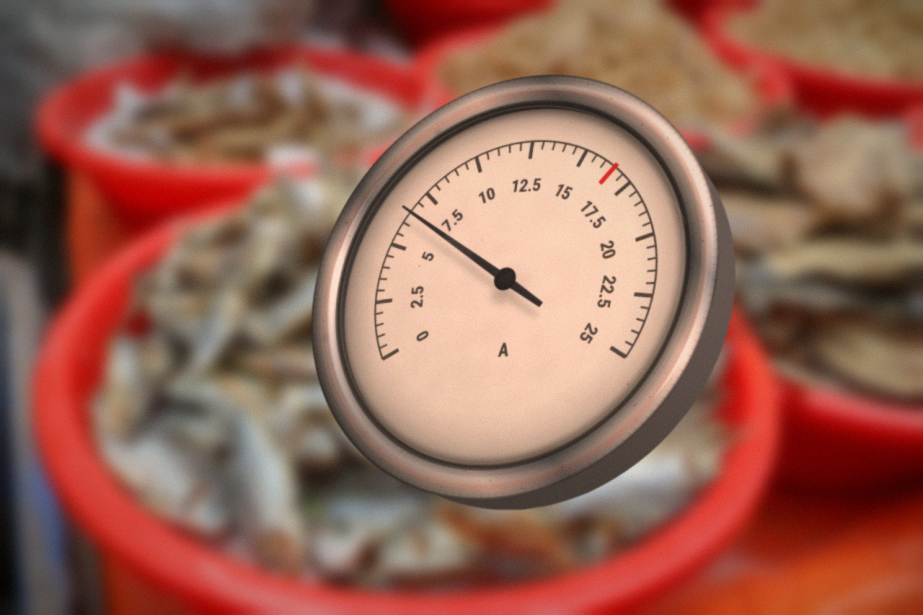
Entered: 6.5 A
